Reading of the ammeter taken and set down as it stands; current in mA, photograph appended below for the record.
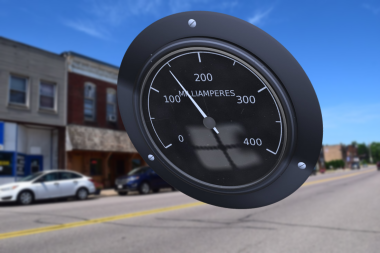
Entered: 150 mA
